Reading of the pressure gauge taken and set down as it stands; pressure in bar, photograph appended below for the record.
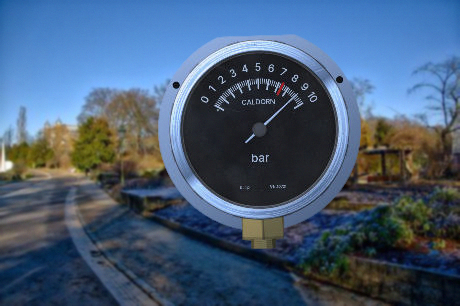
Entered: 9 bar
